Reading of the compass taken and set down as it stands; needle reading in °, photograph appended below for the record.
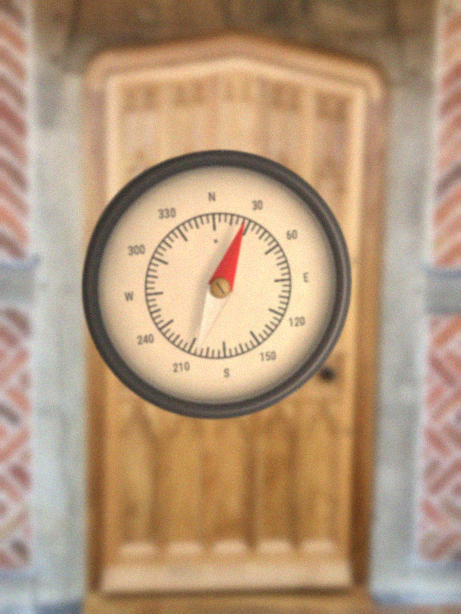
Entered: 25 °
